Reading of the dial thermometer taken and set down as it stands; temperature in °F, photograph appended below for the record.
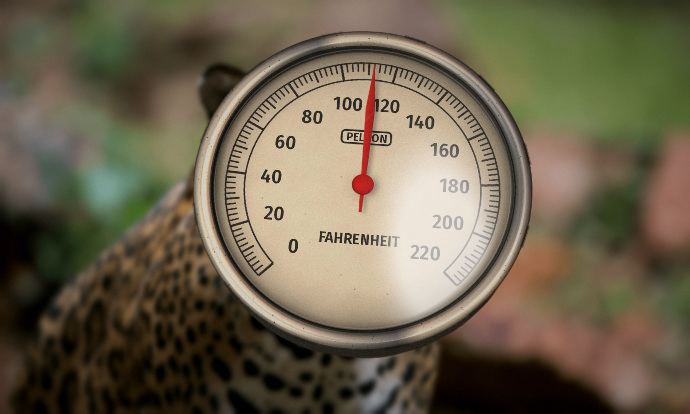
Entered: 112 °F
